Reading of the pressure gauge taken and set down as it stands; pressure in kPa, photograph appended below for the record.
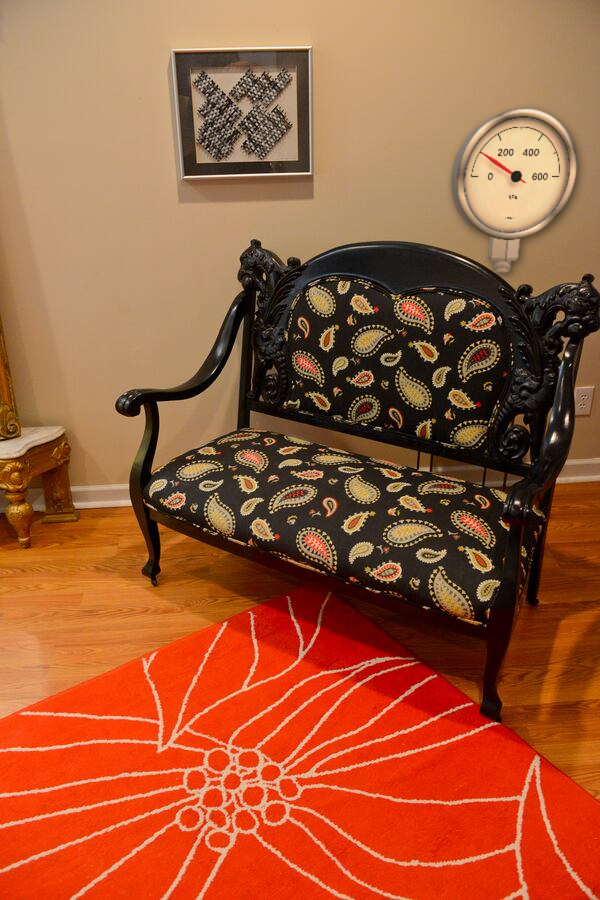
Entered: 100 kPa
